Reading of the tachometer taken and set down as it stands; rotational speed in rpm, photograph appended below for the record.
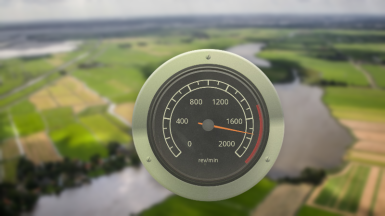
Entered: 1750 rpm
